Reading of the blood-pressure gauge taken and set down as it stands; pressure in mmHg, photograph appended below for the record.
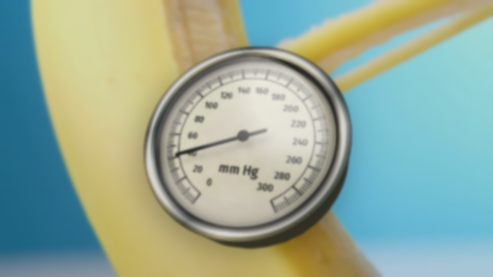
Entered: 40 mmHg
